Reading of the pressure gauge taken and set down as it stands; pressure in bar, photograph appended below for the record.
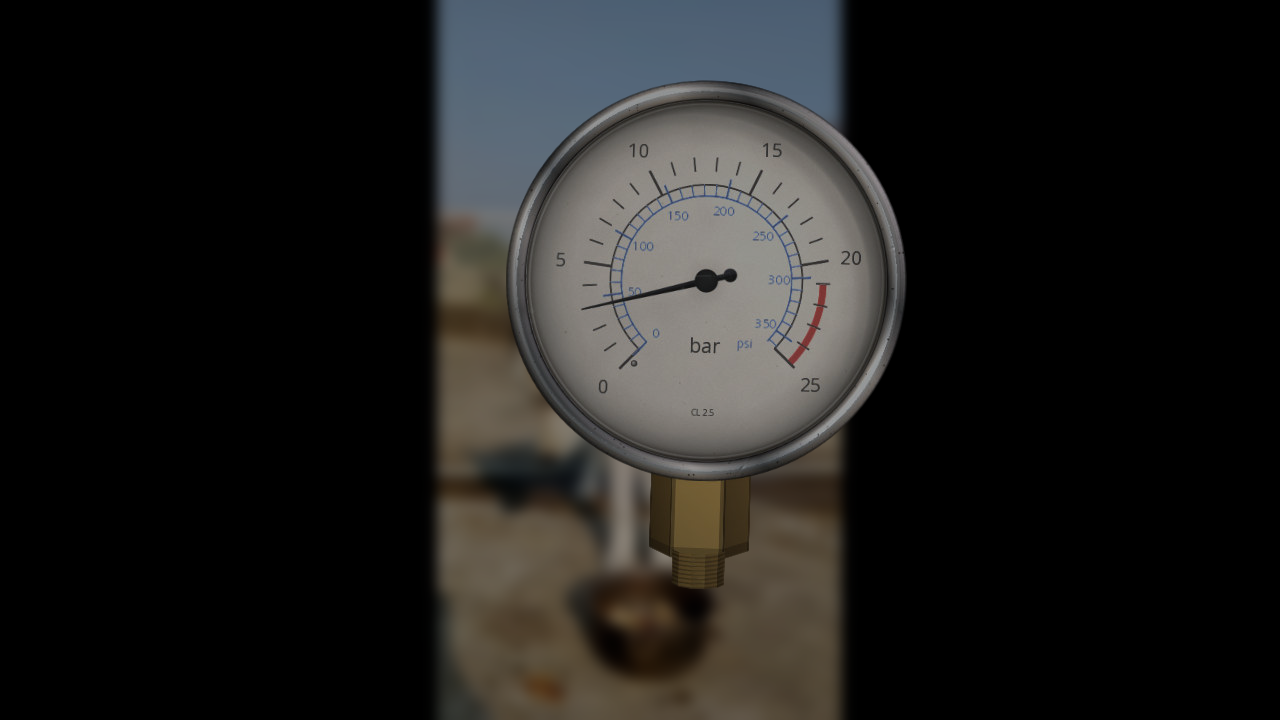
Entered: 3 bar
